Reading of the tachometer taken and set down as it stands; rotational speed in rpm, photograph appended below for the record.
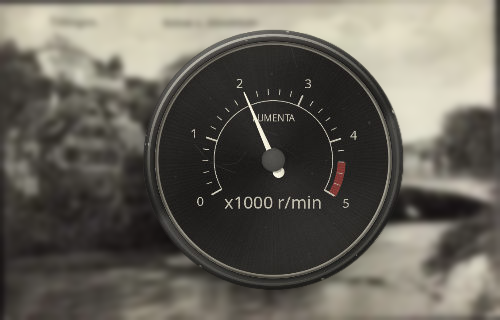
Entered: 2000 rpm
